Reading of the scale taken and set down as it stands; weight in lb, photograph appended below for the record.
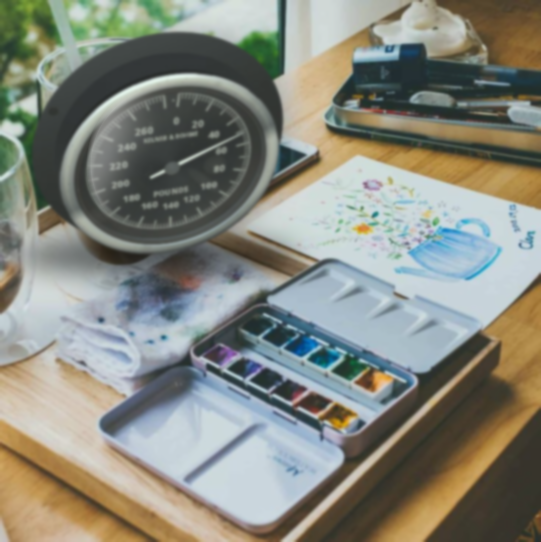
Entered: 50 lb
